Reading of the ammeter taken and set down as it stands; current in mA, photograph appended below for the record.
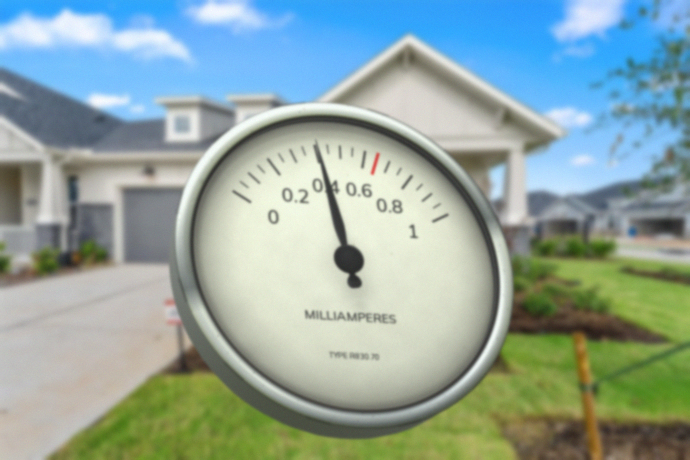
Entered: 0.4 mA
